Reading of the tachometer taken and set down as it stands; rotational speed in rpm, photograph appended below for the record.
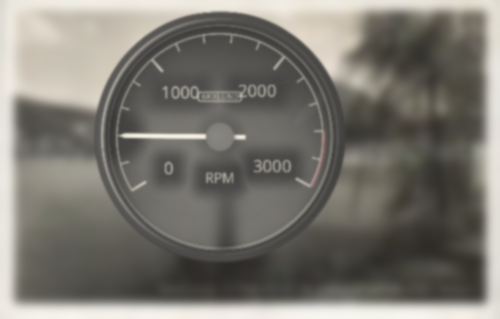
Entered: 400 rpm
